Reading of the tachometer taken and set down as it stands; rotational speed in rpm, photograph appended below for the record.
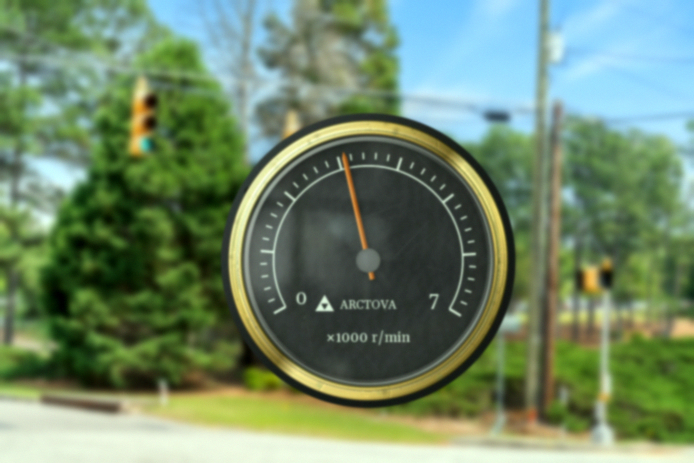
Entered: 3100 rpm
